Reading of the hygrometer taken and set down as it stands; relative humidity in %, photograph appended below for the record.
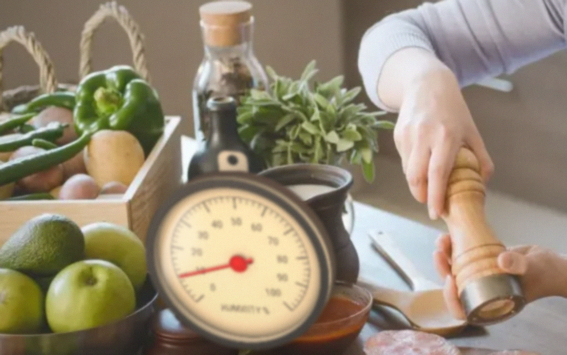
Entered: 10 %
